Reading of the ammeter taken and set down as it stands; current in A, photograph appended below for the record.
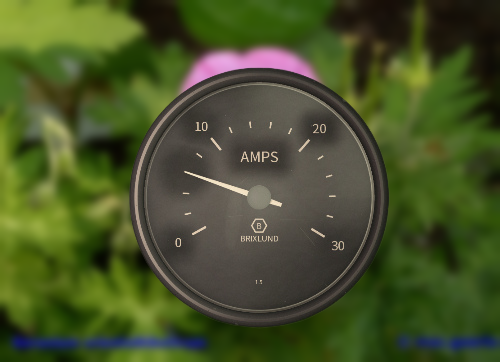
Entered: 6 A
